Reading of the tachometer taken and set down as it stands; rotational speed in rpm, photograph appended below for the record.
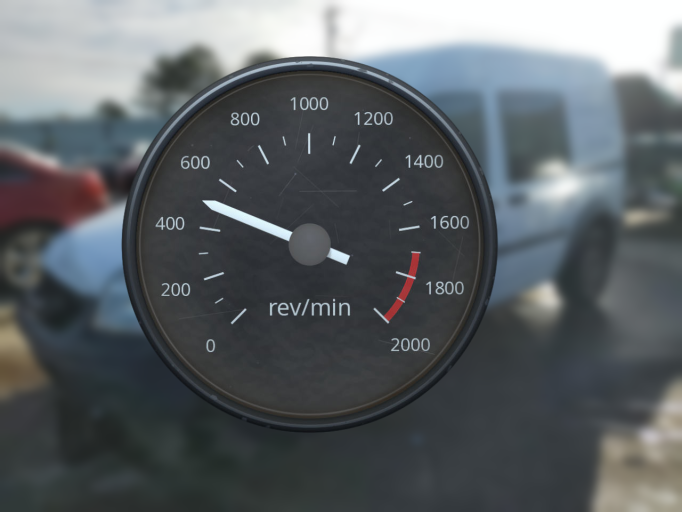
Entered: 500 rpm
